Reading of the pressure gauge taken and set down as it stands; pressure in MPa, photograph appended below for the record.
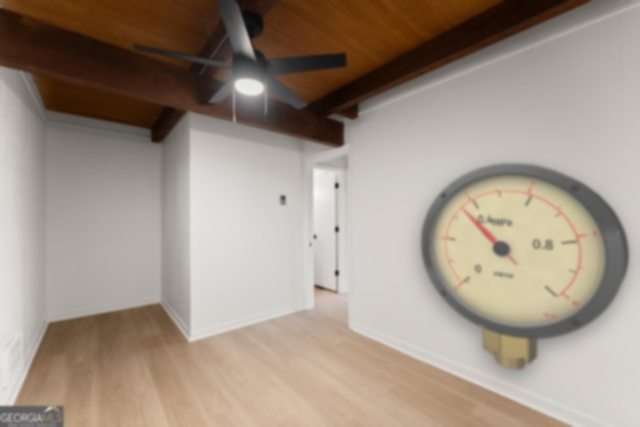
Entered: 0.35 MPa
